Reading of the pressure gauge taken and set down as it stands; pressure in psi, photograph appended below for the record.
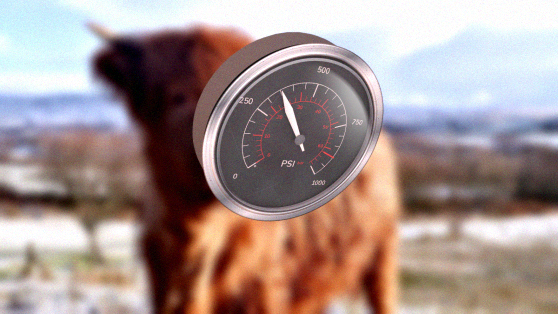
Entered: 350 psi
